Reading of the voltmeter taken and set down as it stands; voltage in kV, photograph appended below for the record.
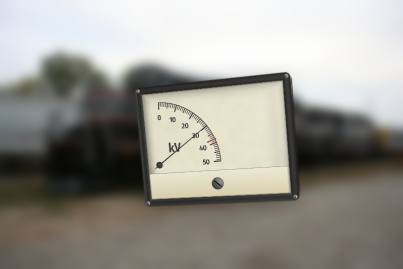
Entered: 30 kV
